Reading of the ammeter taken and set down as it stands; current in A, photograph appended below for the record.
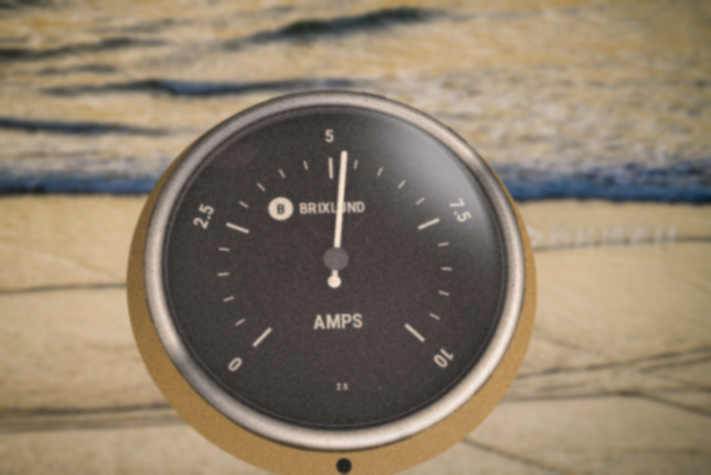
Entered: 5.25 A
